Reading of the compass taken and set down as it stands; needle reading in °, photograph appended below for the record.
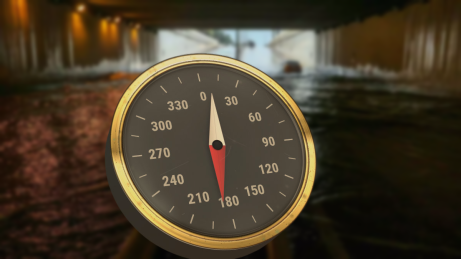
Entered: 187.5 °
